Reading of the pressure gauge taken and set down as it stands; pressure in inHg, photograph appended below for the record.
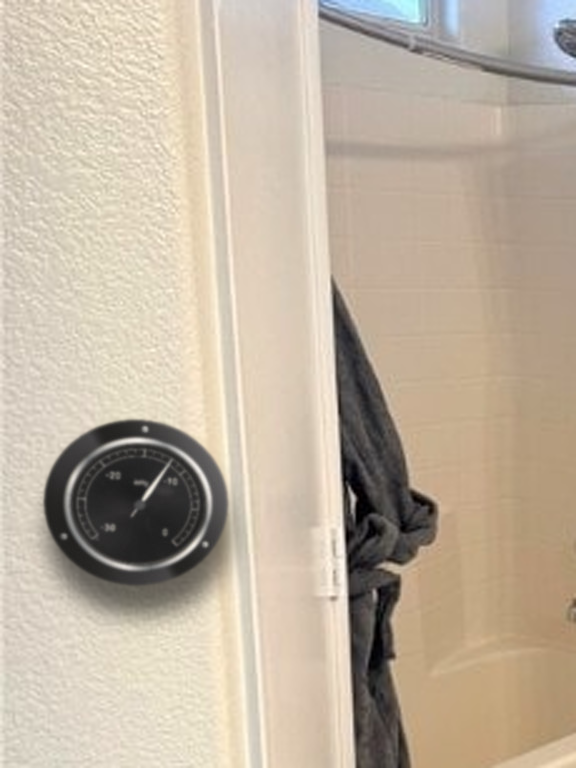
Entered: -12 inHg
